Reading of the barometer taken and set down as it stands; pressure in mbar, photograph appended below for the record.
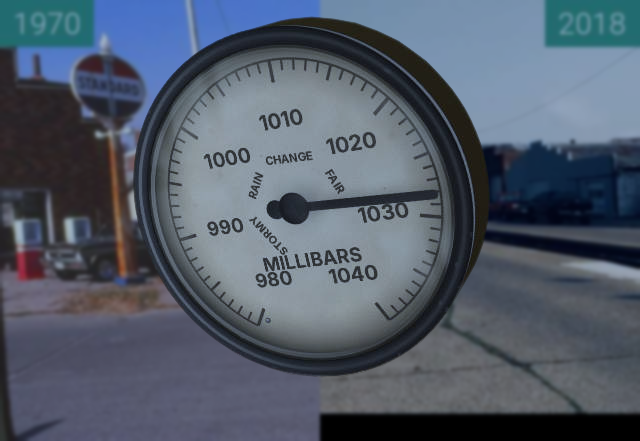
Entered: 1028 mbar
